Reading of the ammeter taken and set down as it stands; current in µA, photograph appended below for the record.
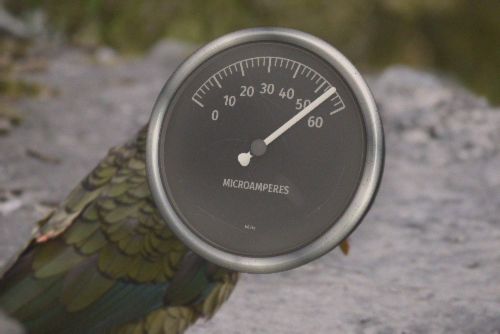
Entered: 54 µA
